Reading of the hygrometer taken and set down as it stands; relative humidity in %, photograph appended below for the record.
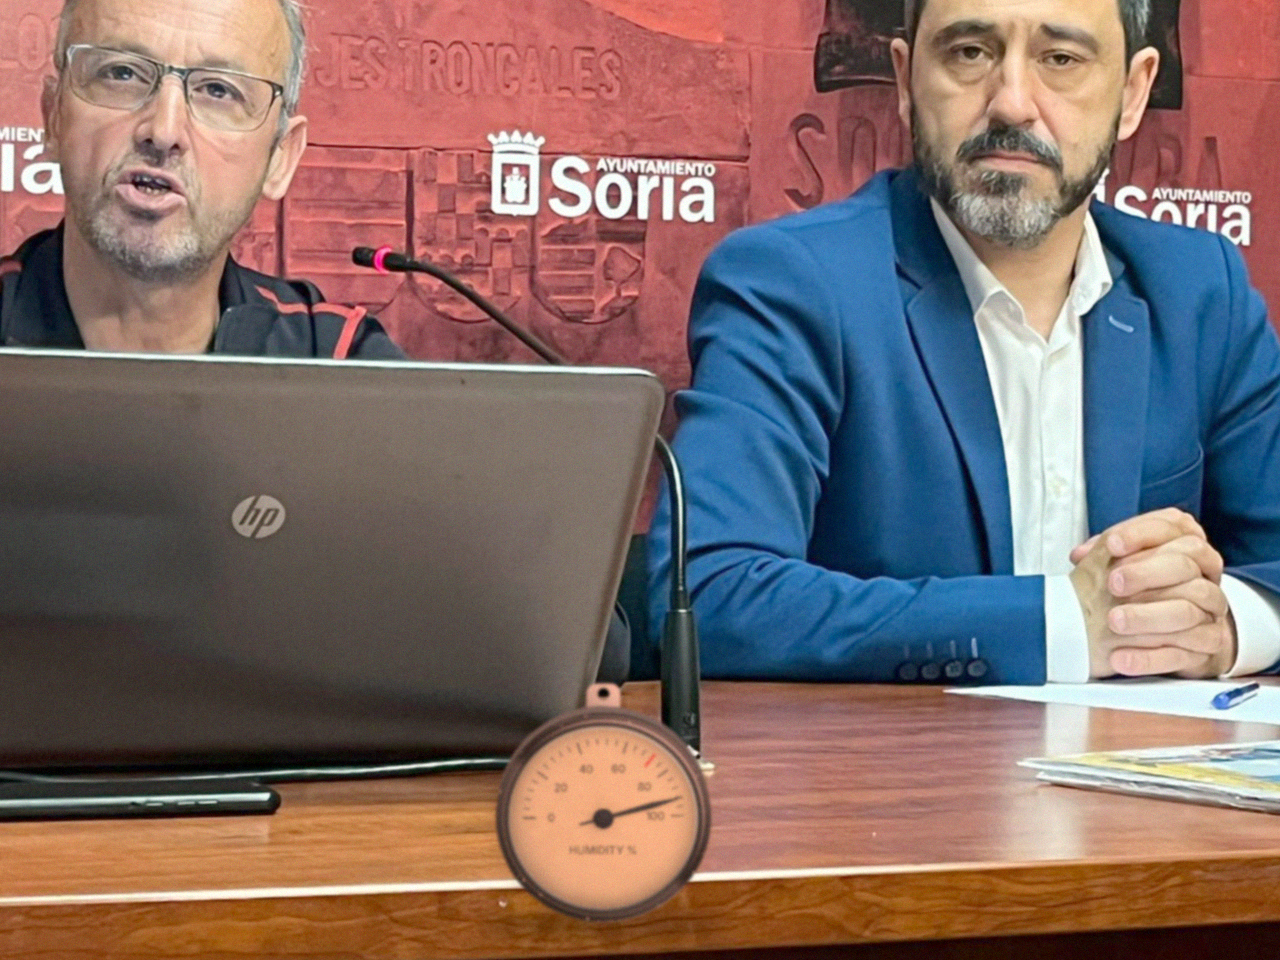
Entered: 92 %
